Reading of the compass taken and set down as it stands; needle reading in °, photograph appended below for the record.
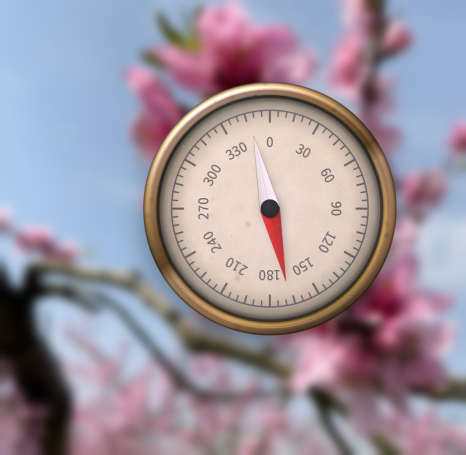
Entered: 167.5 °
